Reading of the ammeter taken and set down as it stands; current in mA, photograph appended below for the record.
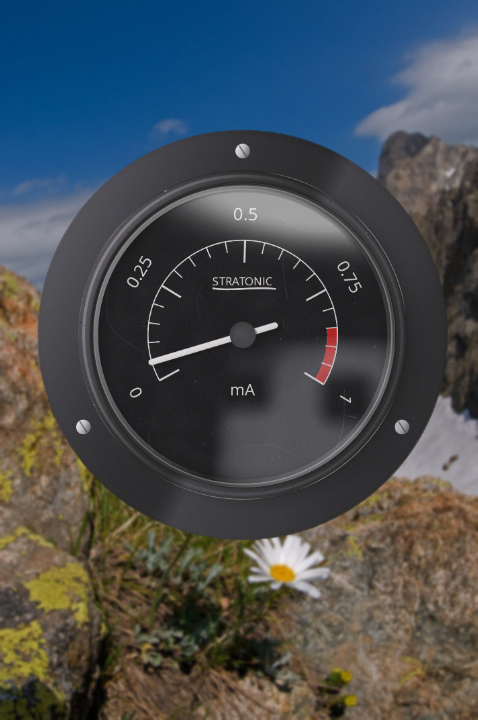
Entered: 0.05 mA
